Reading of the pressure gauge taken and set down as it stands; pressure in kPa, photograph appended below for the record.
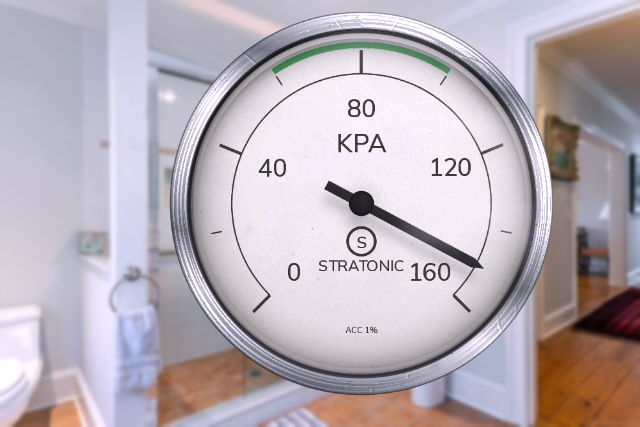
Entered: 150 kPa
